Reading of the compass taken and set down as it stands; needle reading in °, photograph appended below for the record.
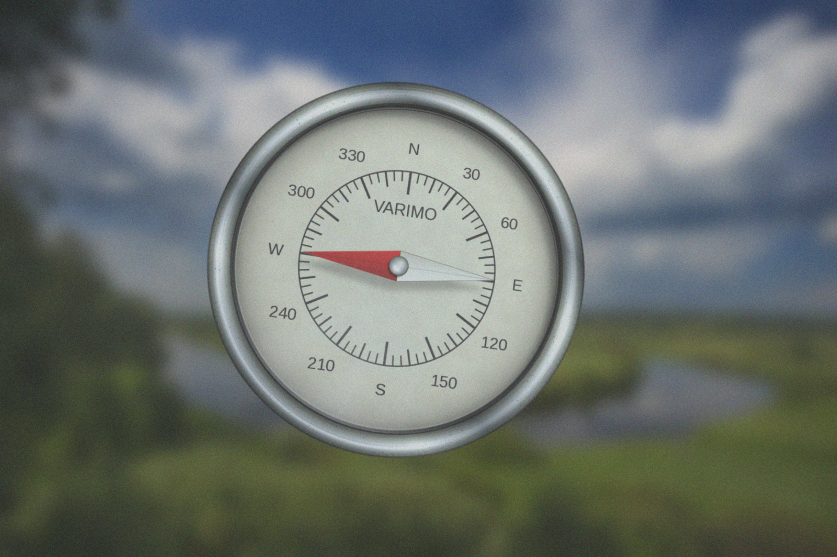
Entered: 270 °
